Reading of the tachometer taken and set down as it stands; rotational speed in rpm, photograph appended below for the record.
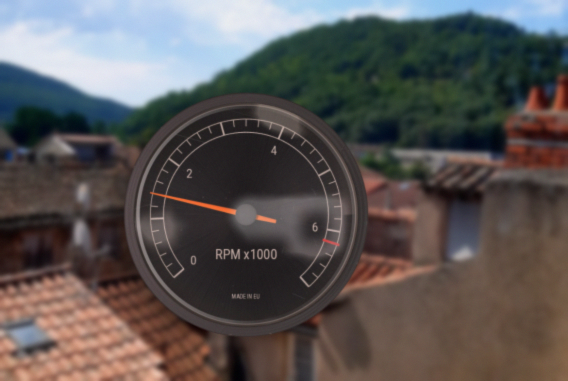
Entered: 1400 rpm
